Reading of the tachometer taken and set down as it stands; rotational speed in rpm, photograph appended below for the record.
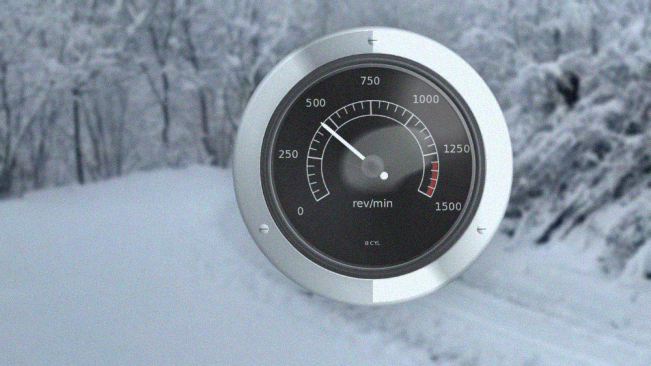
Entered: 450 rpm
